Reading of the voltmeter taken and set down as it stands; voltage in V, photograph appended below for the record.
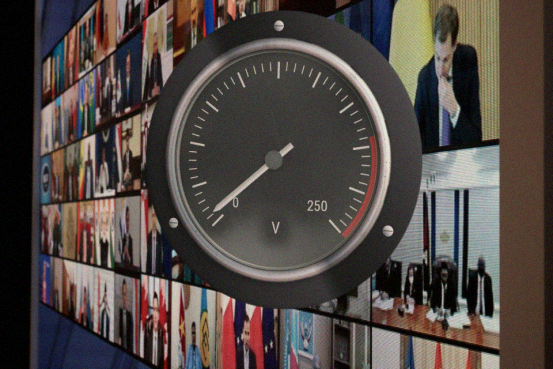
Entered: 5 V
